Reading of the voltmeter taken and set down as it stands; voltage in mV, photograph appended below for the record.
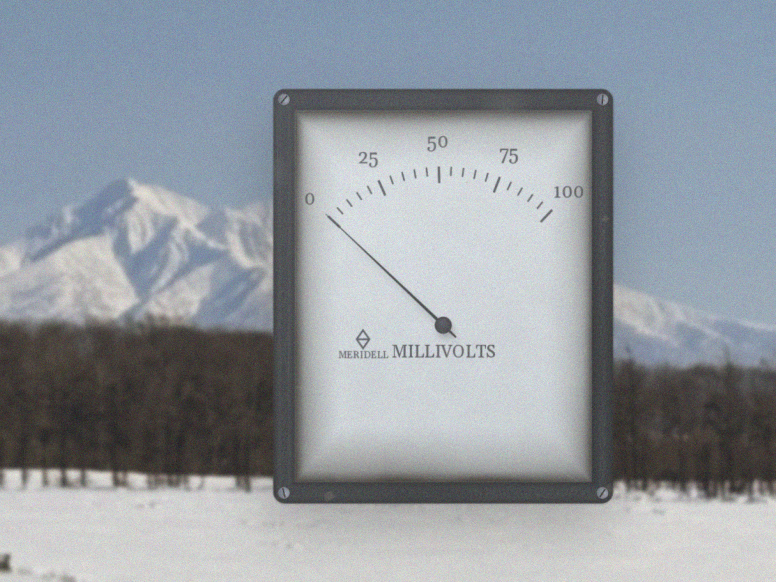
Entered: 0 mV
